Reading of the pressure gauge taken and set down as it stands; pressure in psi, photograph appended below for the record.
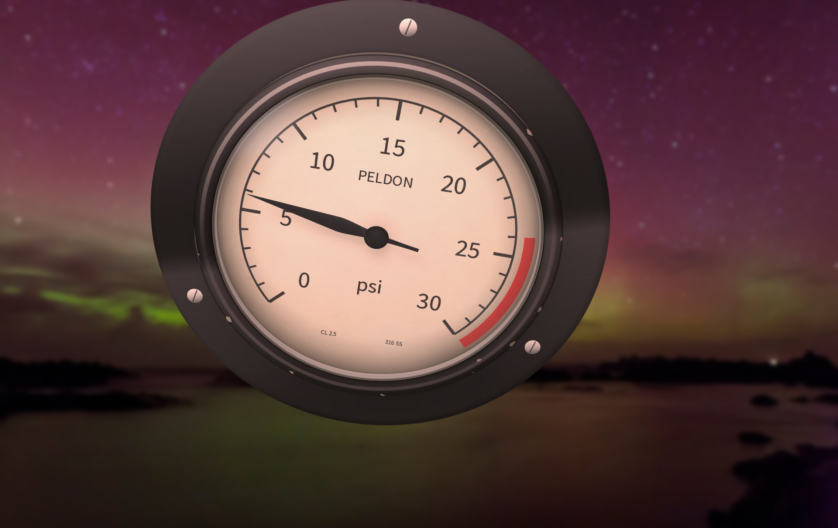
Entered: 6 psi
